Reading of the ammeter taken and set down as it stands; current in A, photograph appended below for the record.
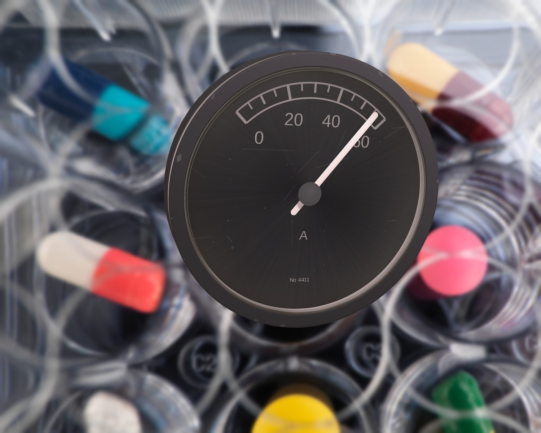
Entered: 55 A
